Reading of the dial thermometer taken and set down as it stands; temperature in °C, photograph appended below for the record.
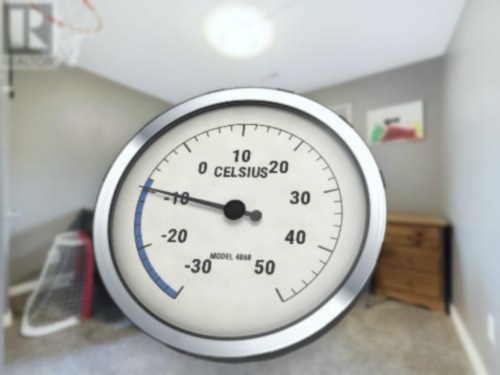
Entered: -10 °C
